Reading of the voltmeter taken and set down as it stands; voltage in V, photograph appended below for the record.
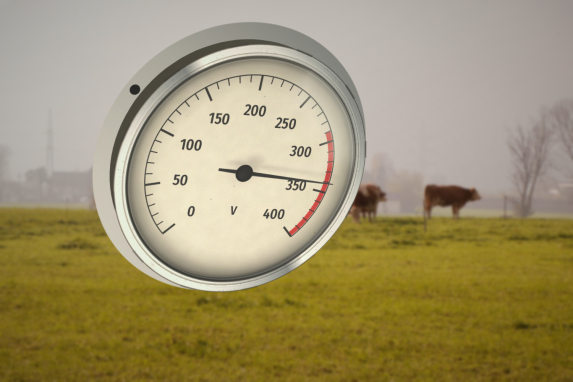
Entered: 340 V
